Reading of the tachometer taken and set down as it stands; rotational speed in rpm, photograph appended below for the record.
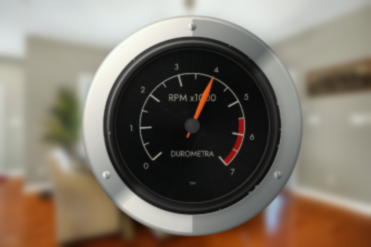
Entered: 4000 rpm
